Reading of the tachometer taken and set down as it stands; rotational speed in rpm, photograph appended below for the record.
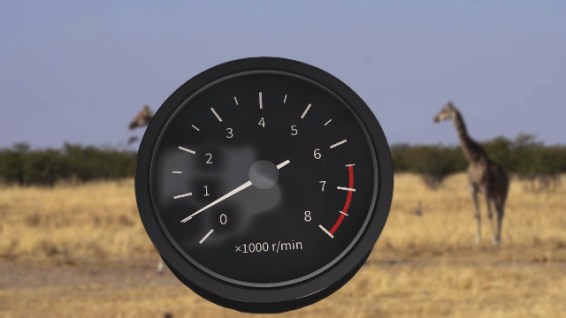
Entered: 500 rpm
